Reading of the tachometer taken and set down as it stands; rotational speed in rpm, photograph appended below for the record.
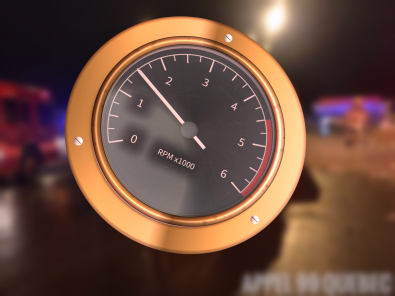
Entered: 1500 rpm
